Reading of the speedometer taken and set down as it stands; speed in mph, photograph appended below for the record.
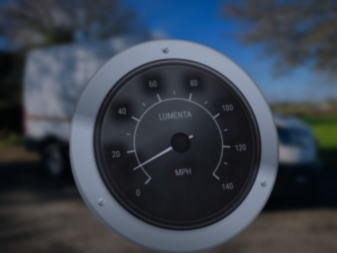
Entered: 10 mph
